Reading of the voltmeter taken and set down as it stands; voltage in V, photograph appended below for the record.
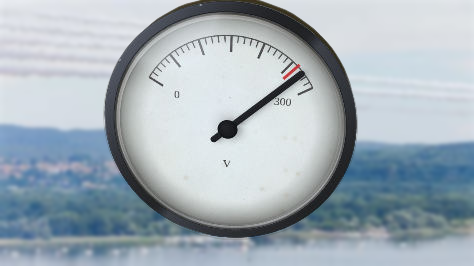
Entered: 270 V
